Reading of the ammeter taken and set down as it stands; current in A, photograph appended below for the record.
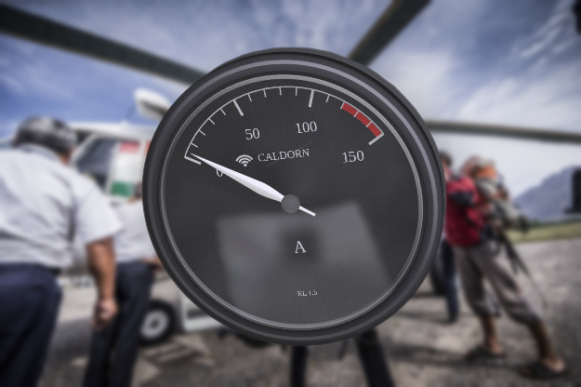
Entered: 5 A
